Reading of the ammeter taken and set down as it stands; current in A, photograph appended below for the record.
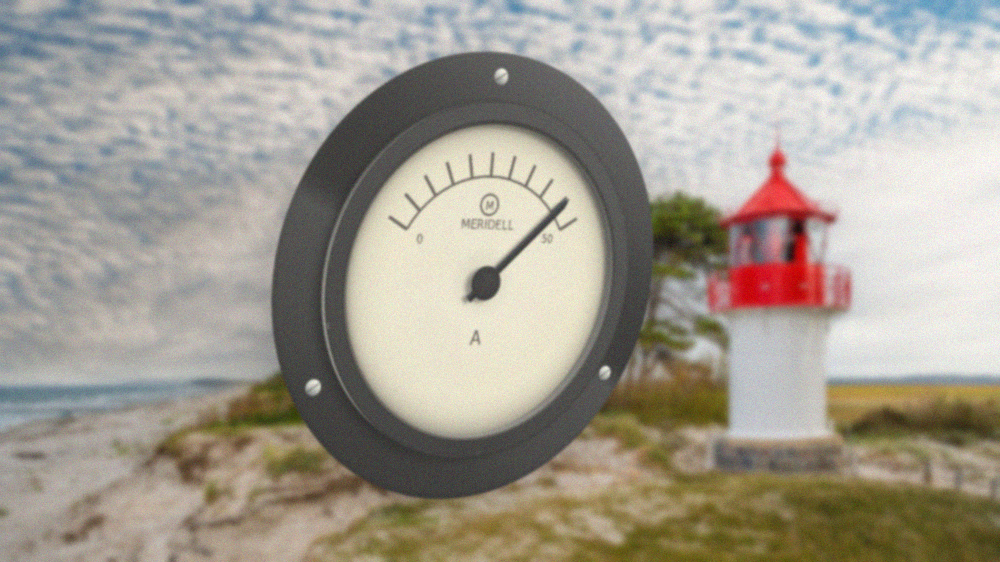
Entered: 45 A
